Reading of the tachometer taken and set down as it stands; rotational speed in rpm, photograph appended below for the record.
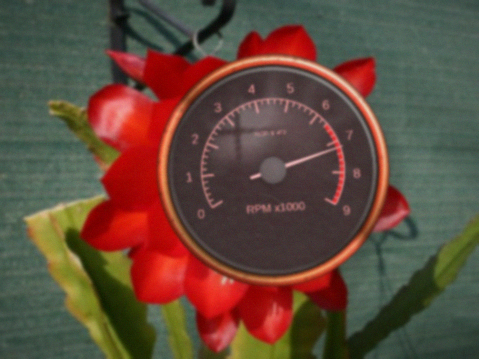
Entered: 7200 rpm
